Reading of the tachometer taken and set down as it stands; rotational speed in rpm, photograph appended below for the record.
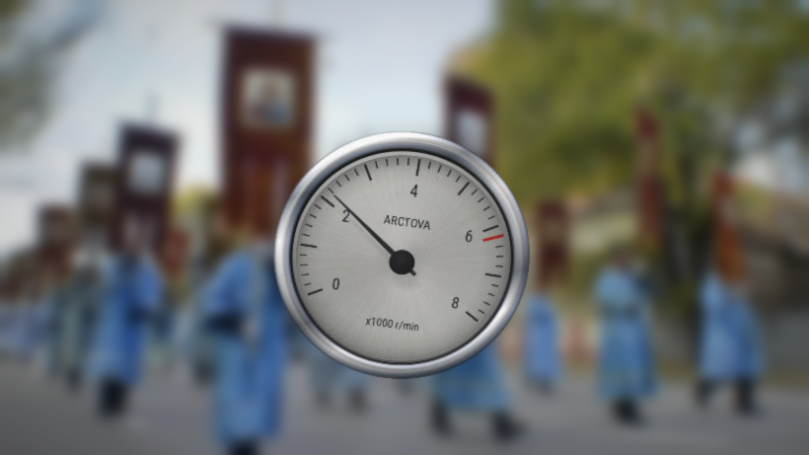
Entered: 2200 rpm
